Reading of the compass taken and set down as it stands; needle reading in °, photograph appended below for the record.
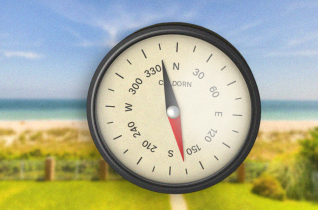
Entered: 165 °
